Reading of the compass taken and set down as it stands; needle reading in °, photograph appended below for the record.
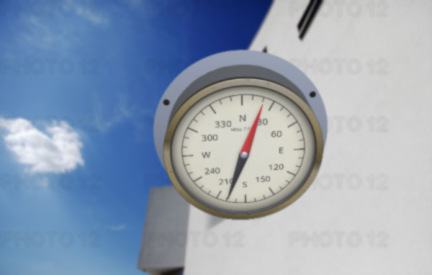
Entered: 20 °
